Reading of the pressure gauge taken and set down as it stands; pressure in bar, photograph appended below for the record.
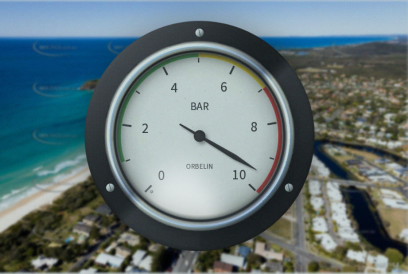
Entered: 9.5 bar
